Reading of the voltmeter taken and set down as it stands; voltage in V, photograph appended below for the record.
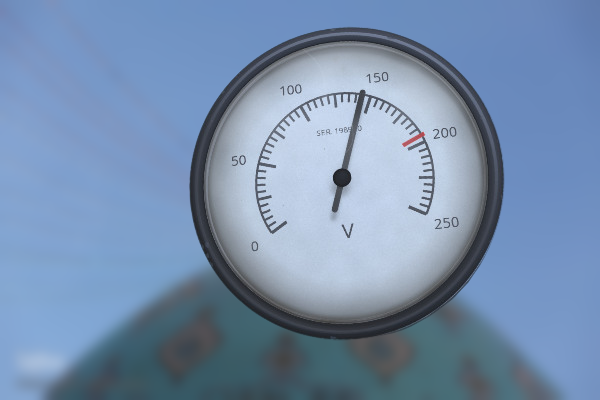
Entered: 145 V
